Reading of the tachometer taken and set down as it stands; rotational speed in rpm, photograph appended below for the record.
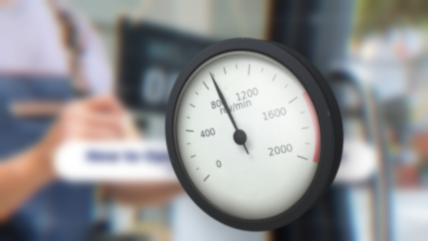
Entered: 900 rpm
